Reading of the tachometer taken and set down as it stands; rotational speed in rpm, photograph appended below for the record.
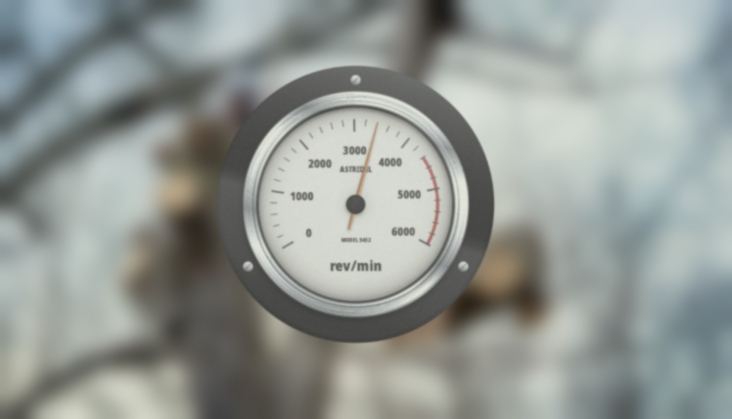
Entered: 3400 rpm
